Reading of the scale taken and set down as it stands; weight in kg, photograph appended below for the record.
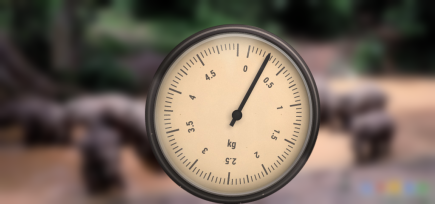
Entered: 0.25 kg
